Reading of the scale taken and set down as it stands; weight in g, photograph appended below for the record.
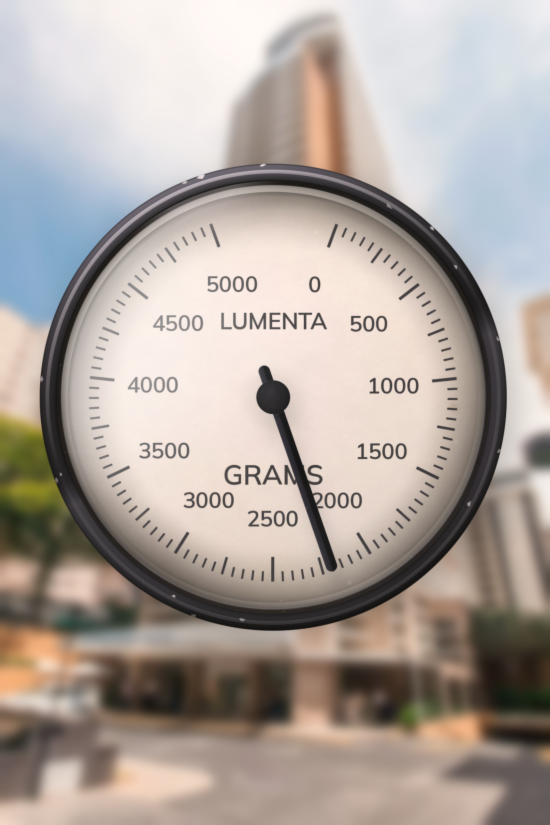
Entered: 2200 g
